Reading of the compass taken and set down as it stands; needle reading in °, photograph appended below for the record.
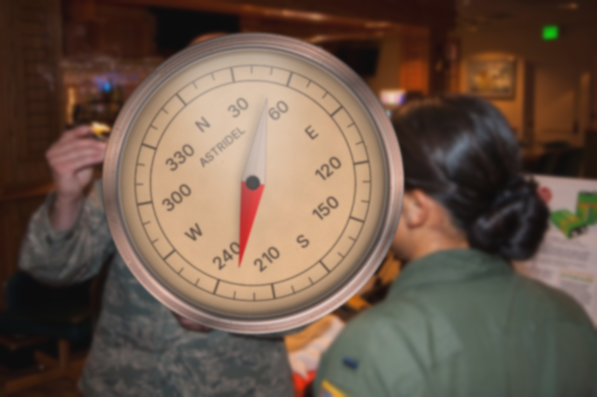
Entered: 230 °
